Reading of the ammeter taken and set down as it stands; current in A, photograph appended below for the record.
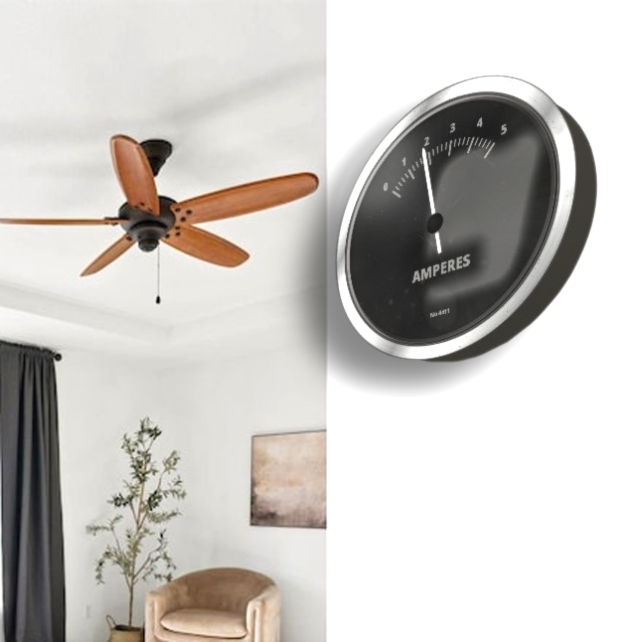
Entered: 2 A
